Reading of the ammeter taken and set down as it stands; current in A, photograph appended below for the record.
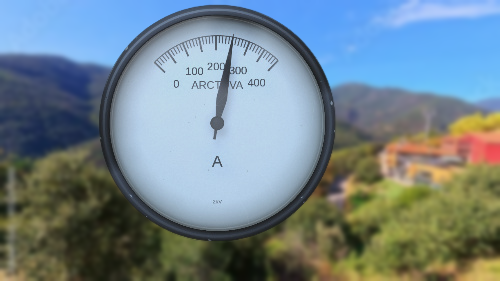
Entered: 250 A
